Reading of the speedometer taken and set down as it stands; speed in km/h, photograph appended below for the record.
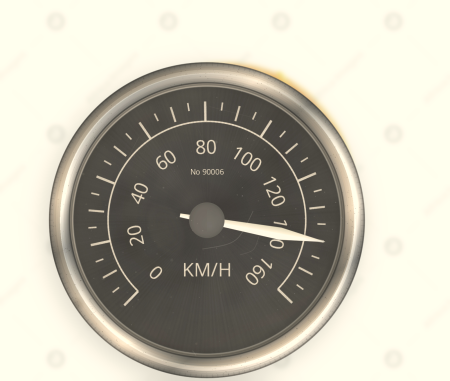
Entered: 140 km/h
